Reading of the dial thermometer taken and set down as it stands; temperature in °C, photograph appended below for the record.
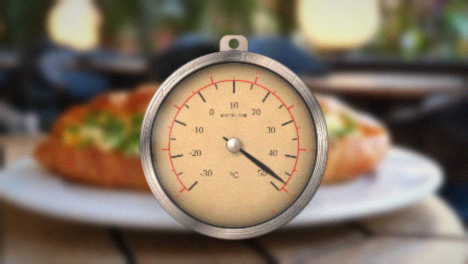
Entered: 47.5 °C
